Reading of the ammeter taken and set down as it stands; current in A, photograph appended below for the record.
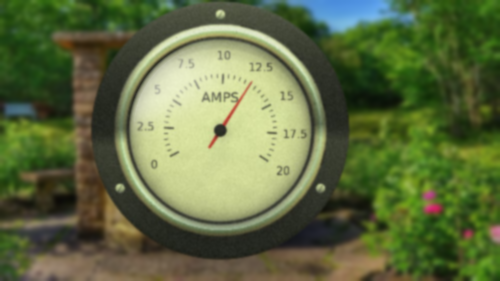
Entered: 12.5 A
